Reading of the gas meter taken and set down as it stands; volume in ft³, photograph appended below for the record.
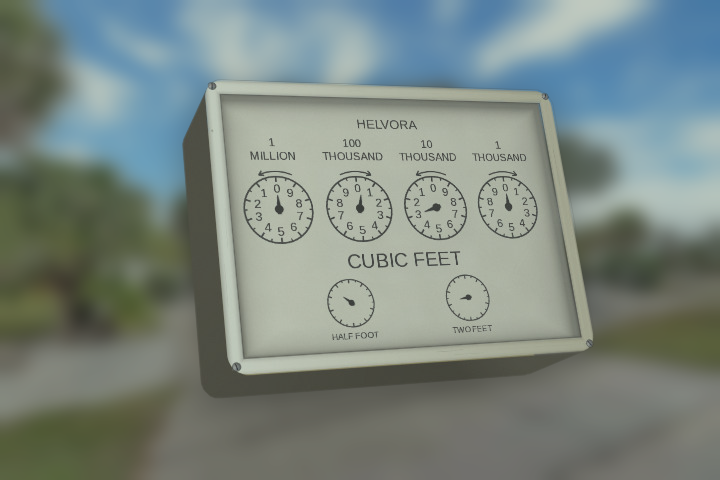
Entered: 3000 ft³
